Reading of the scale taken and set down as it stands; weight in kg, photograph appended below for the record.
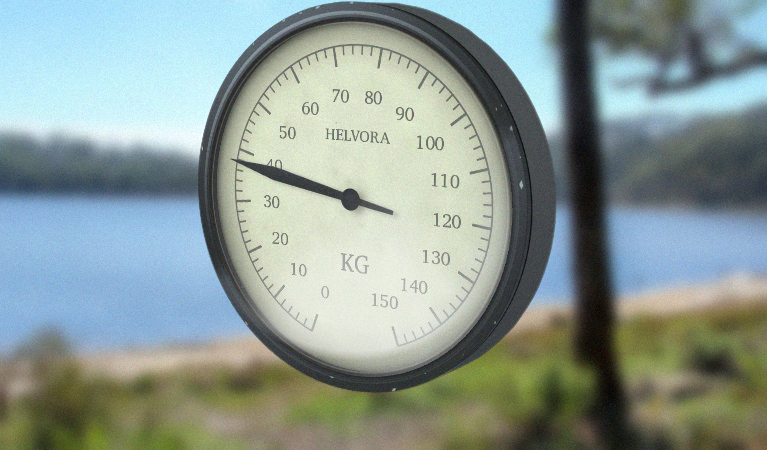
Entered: 38 kg
